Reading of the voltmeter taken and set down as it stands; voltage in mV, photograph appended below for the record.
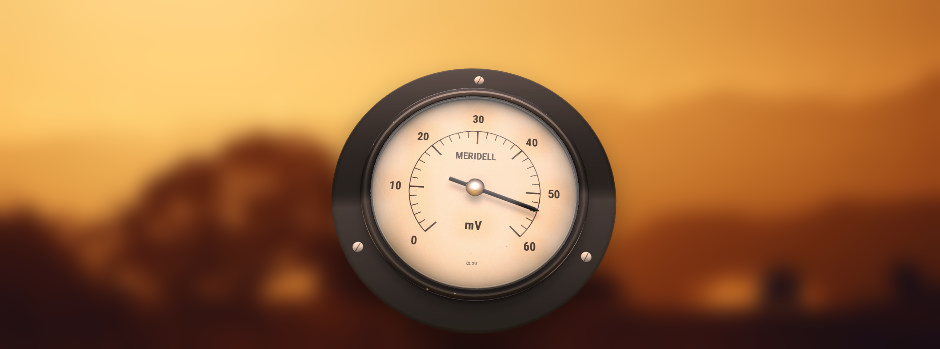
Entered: 54 mV
